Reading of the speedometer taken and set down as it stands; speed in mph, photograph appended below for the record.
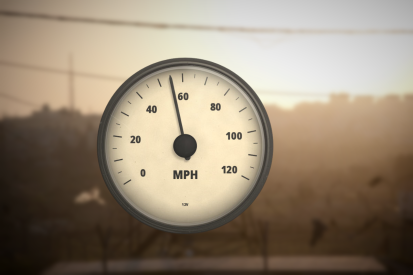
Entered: 55 mph
